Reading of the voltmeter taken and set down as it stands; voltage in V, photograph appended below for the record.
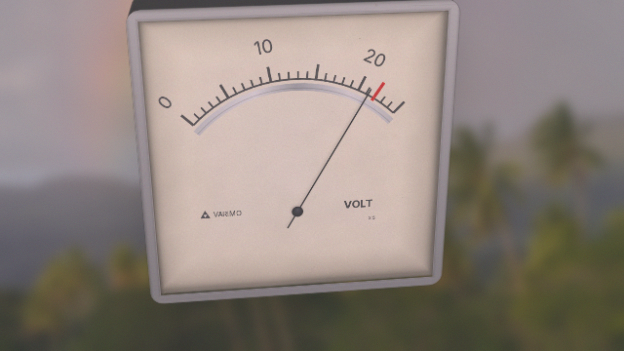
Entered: 21 V
